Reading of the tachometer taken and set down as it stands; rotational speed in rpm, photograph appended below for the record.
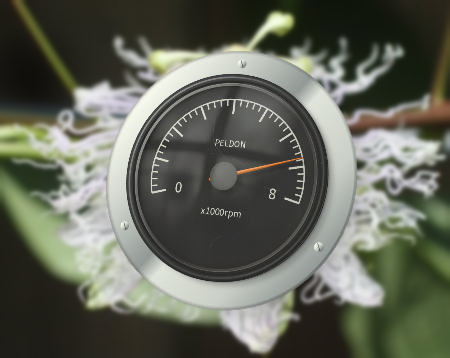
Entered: 6800 rpm
